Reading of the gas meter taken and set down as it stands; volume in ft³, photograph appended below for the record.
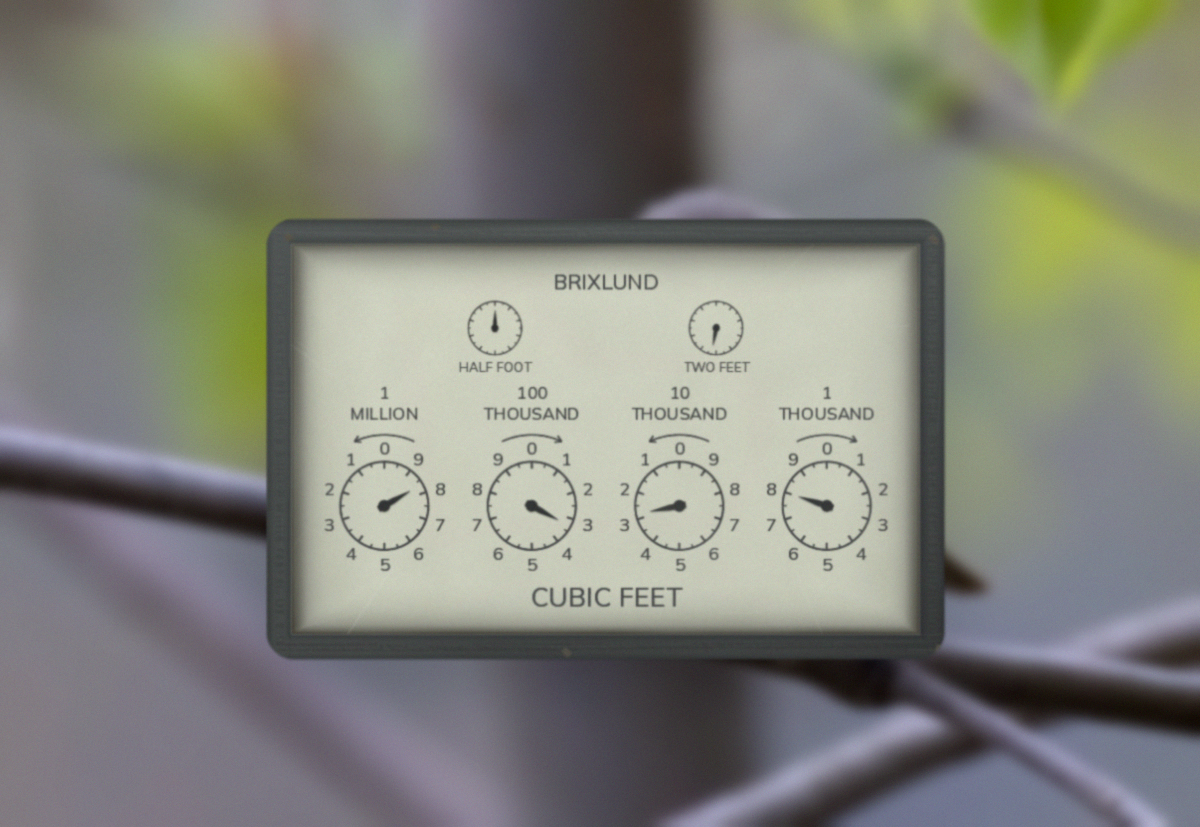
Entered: 832800 ft³
